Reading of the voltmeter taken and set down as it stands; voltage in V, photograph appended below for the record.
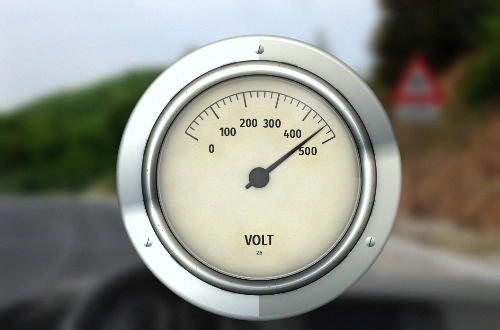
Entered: 460 V
